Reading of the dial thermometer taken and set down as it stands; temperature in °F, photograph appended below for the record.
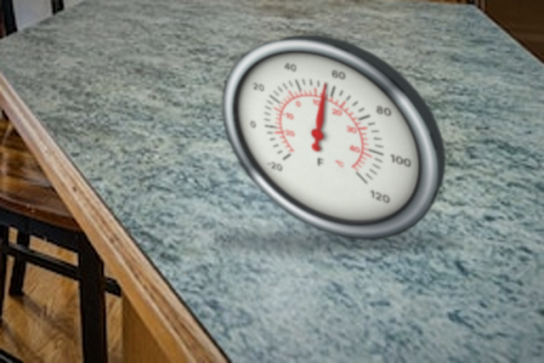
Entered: 56 °F
